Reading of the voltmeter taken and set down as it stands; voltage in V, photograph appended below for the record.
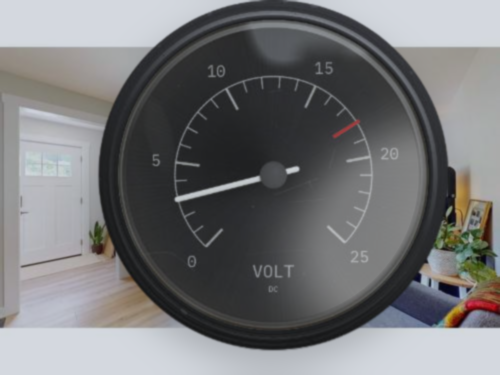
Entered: 3 V
